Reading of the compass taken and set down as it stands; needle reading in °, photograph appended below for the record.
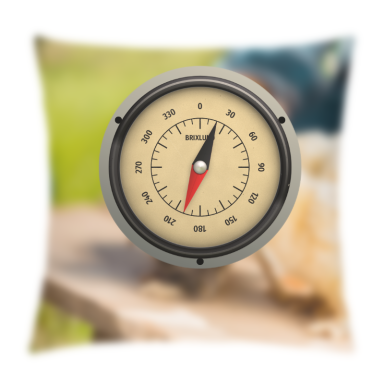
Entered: 200 °
